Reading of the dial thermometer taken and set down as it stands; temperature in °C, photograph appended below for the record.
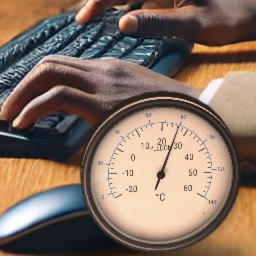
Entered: 26 °C
